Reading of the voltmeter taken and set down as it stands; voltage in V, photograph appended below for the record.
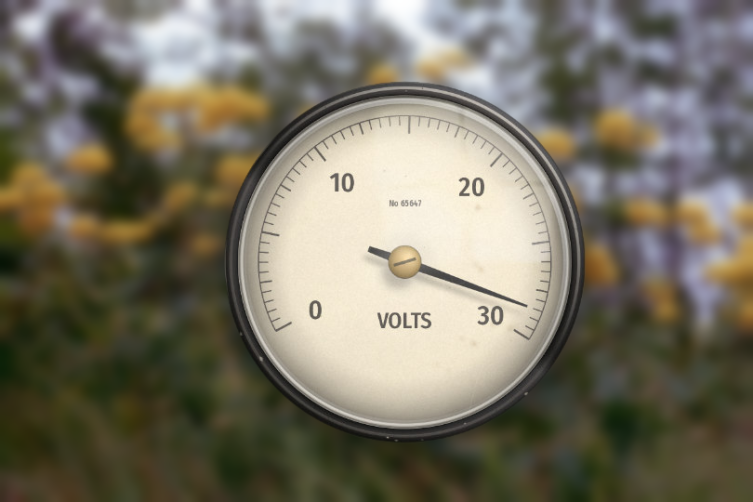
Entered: 28.5 V
